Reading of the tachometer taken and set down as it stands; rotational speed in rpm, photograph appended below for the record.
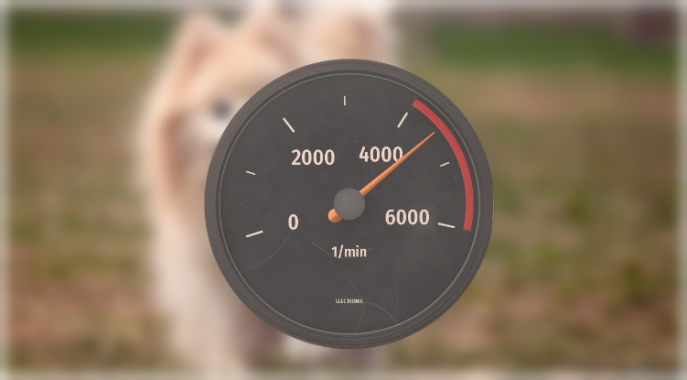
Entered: 4500 rpm
